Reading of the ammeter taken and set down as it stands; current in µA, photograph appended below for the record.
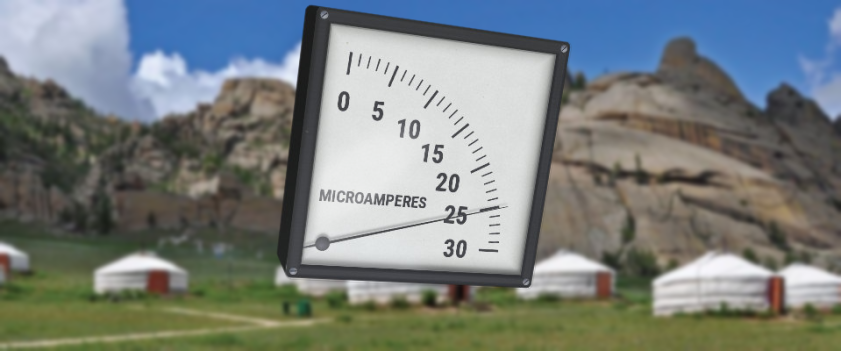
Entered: 25 µA
